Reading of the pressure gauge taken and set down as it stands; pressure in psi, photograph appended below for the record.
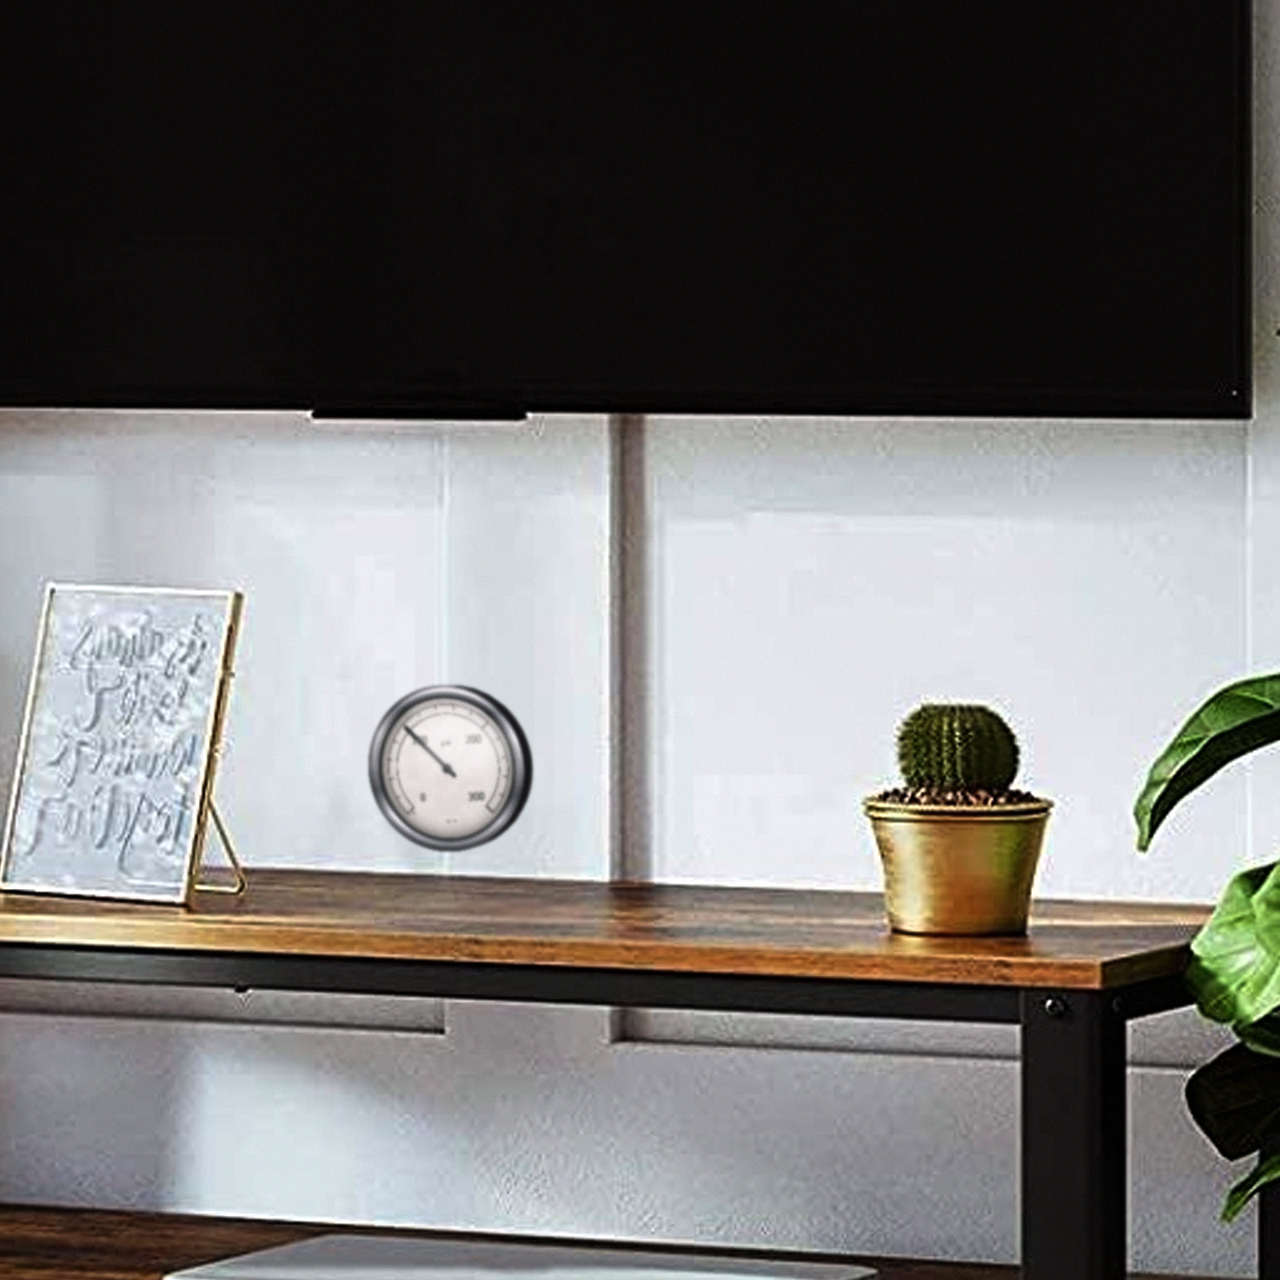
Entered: 100 psi
